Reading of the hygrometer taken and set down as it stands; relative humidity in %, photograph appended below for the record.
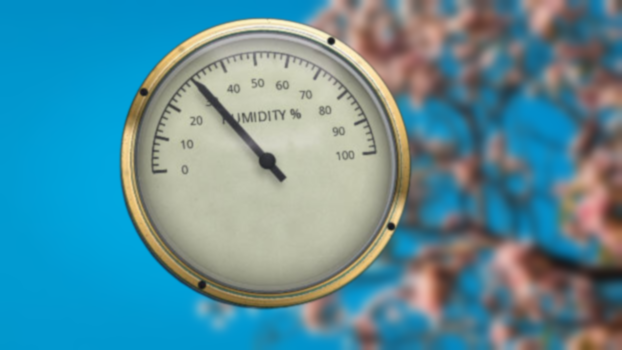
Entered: 30 %
